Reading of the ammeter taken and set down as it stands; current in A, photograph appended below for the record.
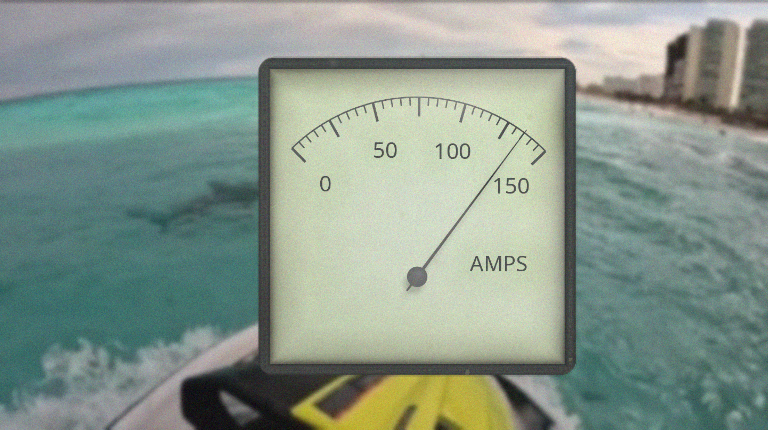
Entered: 135 A
